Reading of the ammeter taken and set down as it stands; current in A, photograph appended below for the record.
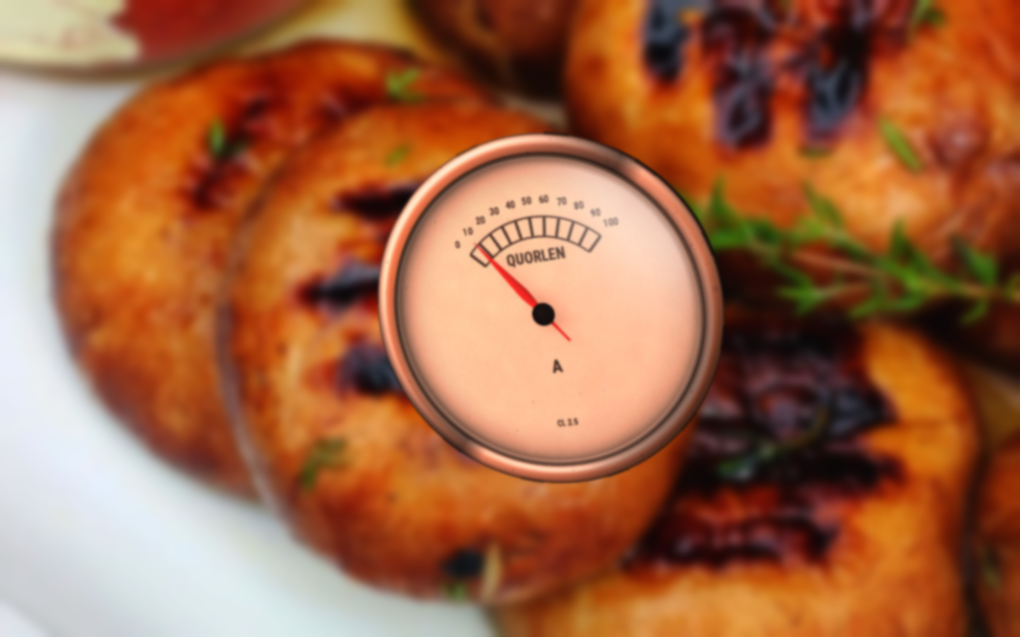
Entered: 10 A
